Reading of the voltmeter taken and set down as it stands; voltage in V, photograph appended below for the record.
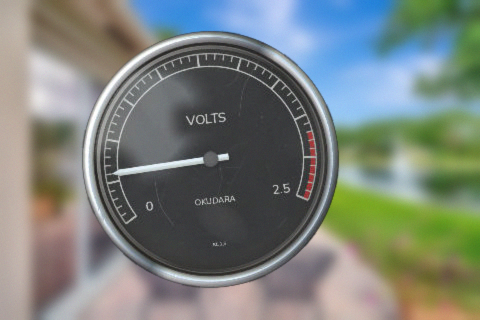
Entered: 0.3 V
